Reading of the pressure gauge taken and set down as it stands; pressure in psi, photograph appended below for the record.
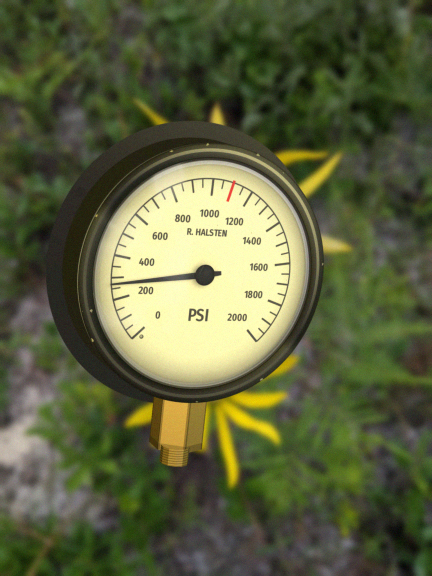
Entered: 275 psi
